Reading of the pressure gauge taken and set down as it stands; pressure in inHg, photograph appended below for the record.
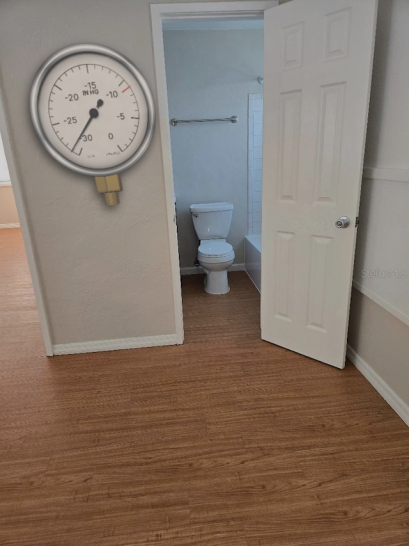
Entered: -29 inHg
